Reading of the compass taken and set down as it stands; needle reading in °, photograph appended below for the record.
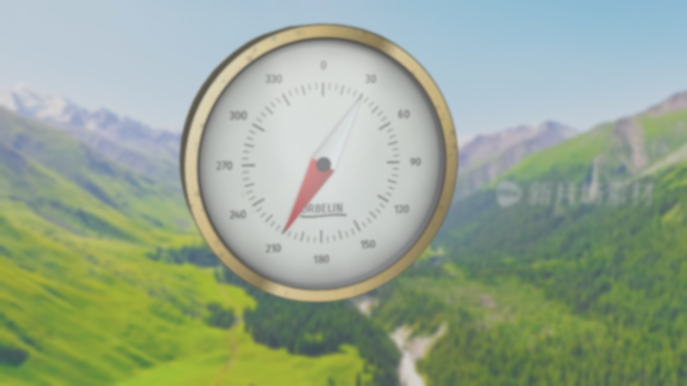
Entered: 210 °
